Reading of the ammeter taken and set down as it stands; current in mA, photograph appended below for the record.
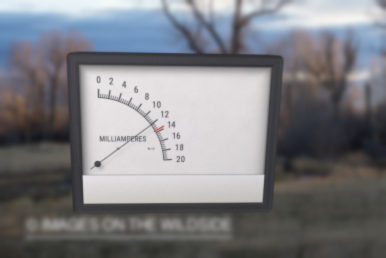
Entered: 12 mA
